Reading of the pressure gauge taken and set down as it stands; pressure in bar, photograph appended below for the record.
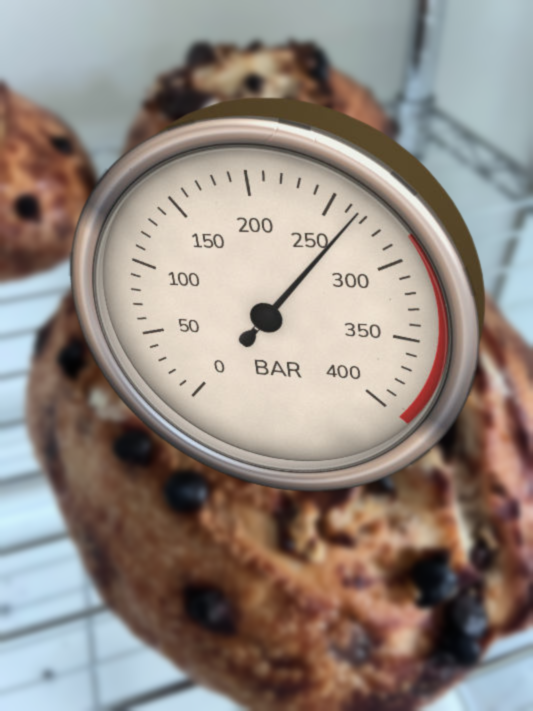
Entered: 265 bar
